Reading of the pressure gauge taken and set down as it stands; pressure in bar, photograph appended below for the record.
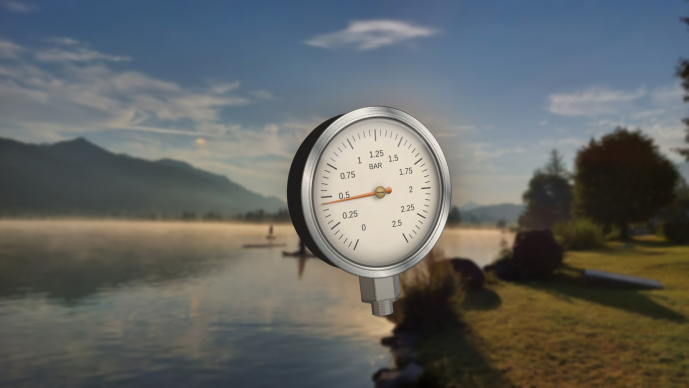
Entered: 0.45 bar
